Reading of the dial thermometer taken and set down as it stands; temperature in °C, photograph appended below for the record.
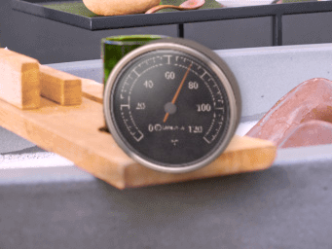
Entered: 72 °C
